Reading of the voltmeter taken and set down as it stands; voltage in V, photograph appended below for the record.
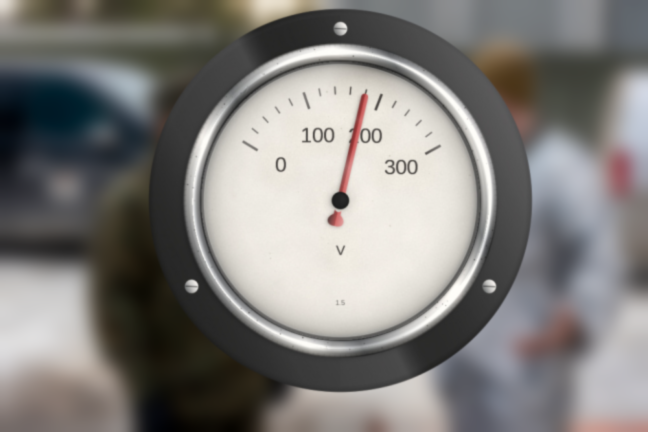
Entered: 180 V
